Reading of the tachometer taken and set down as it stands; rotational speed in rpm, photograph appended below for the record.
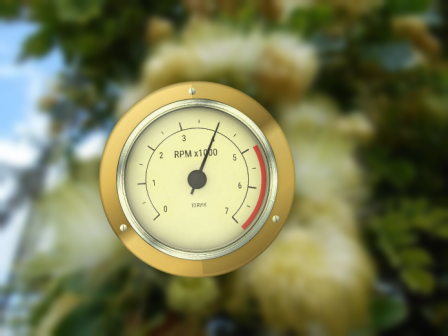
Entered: 4000 rpm
